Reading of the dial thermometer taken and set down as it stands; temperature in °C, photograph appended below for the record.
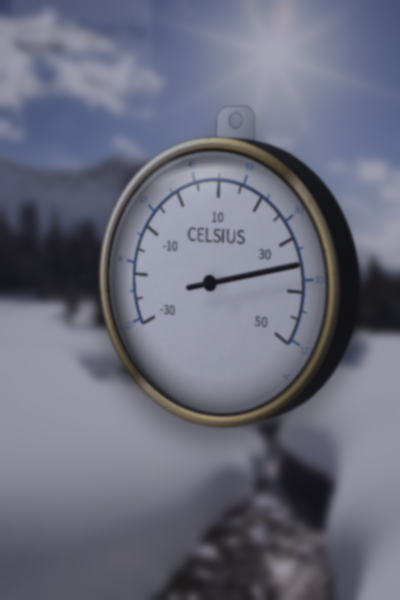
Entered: 35 °C
